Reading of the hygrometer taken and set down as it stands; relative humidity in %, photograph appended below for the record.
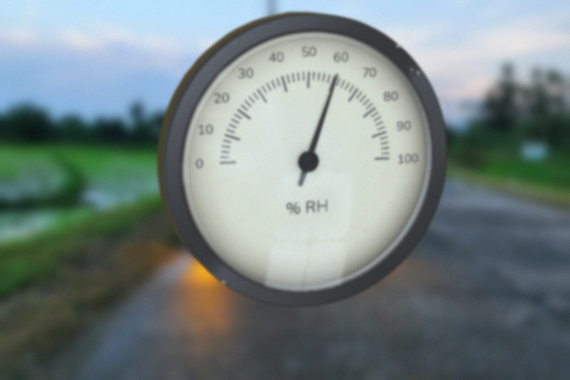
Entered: 60 %
